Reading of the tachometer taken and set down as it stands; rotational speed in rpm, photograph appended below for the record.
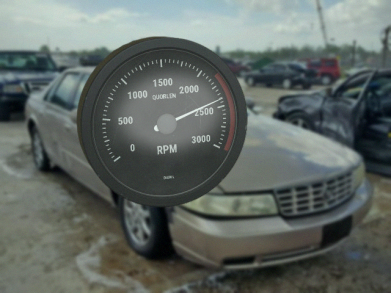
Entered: 2400 rpm
